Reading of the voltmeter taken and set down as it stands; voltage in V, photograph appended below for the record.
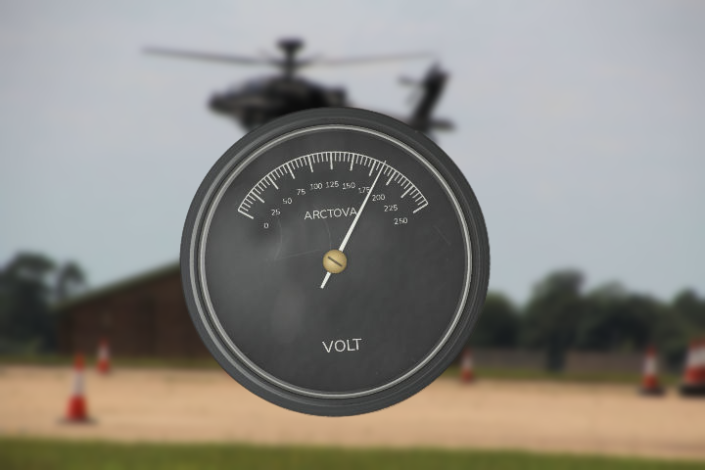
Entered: 185 V
